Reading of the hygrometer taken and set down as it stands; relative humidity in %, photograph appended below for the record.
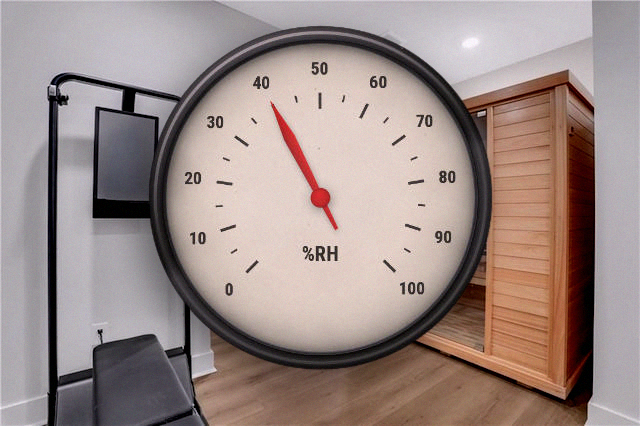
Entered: 40 %
